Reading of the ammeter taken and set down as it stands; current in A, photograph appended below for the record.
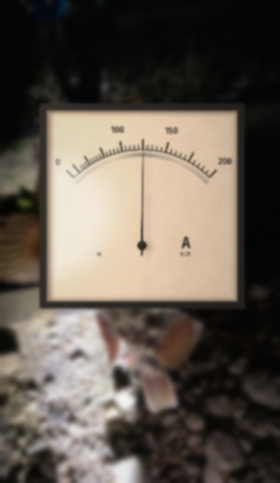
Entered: 125 A
